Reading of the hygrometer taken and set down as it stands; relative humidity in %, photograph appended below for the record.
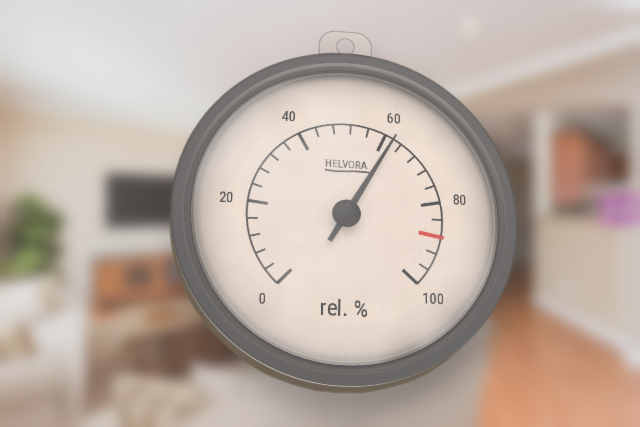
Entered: 62 %
